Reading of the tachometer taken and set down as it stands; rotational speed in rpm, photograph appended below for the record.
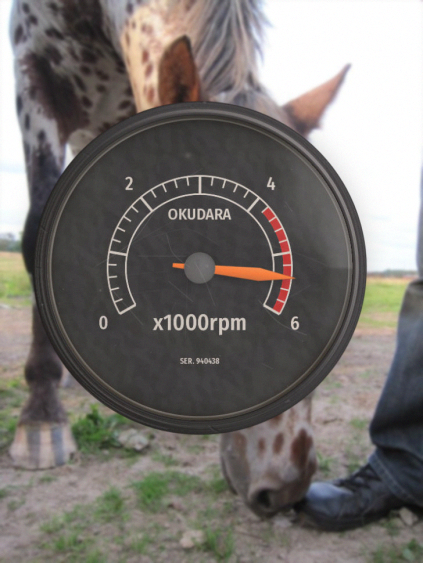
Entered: 5400 rpm
